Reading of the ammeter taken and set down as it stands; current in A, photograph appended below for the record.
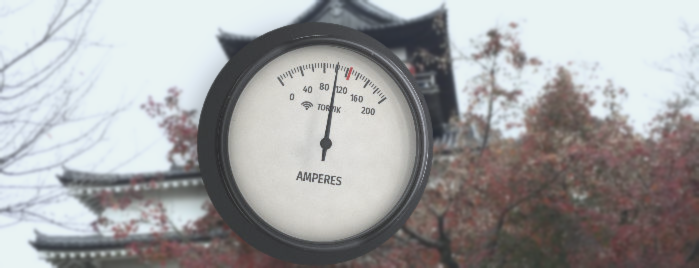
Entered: 100 A
